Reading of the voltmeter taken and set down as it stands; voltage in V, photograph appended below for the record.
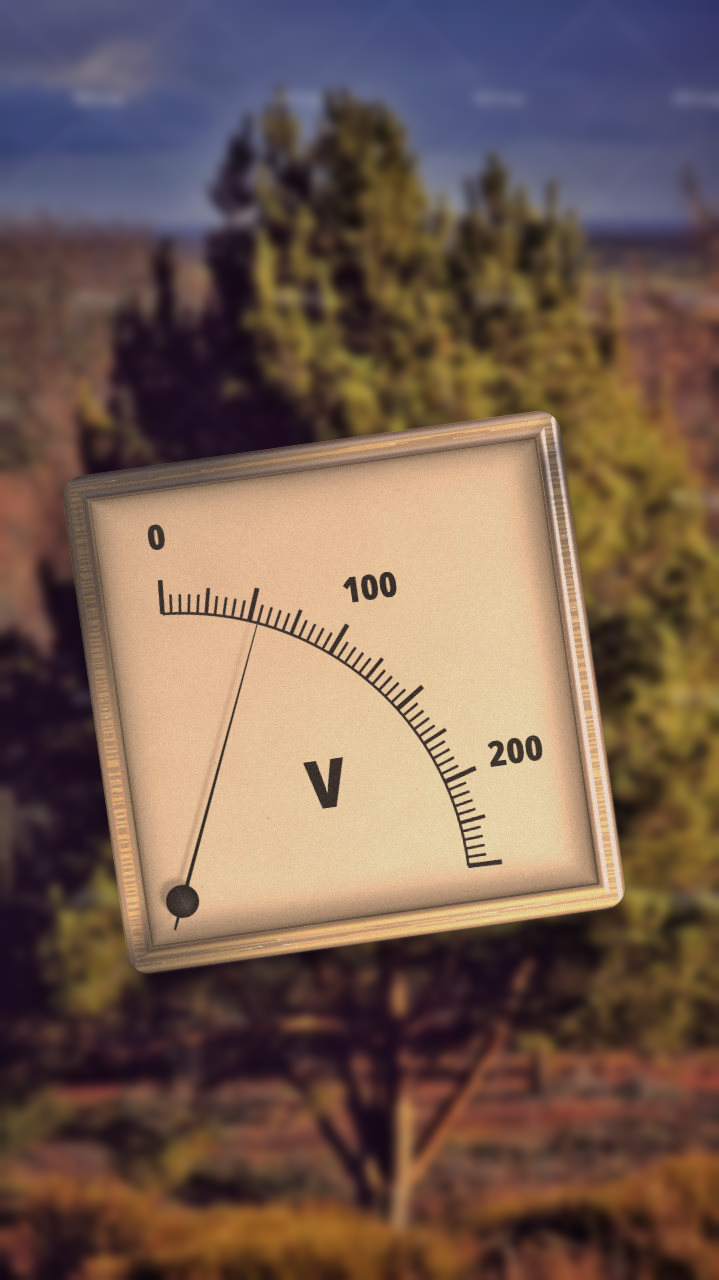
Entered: 55 V
